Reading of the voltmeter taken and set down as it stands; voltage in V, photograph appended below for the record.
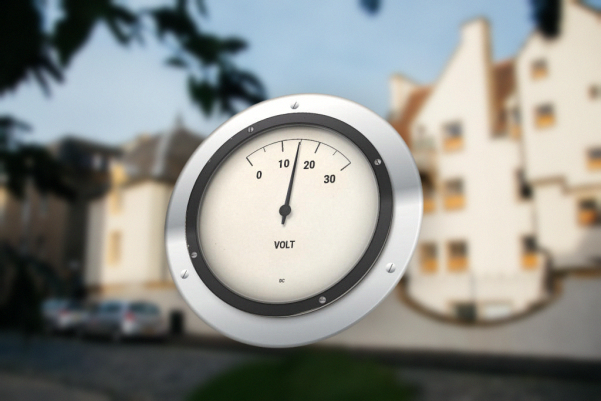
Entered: 15 V
